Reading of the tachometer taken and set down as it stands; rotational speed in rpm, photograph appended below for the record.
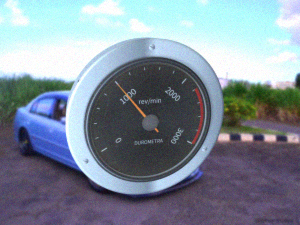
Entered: 1000 rpm
